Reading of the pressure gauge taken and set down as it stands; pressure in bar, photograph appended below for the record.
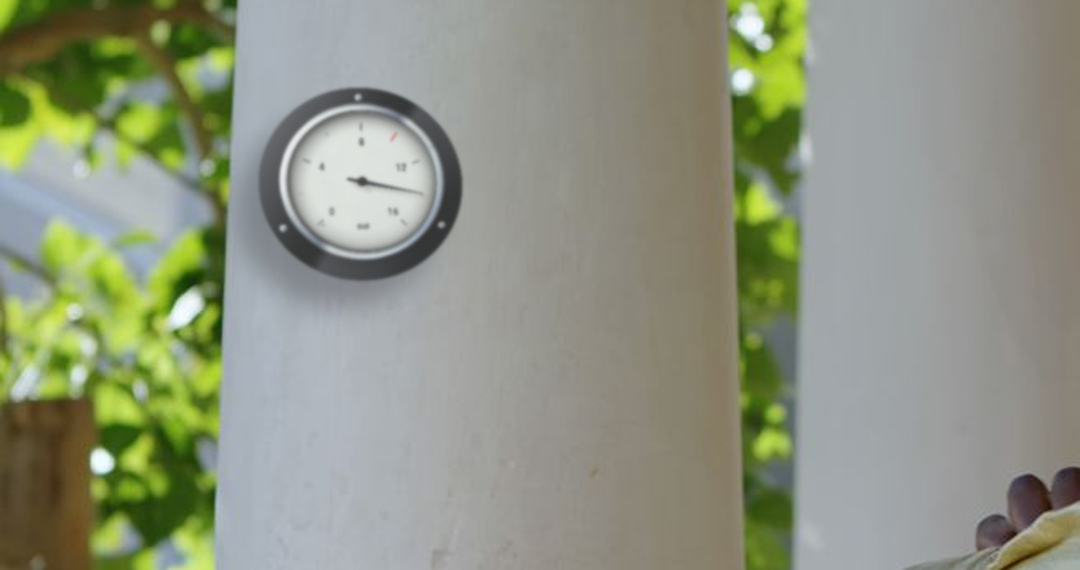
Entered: 14 bar
